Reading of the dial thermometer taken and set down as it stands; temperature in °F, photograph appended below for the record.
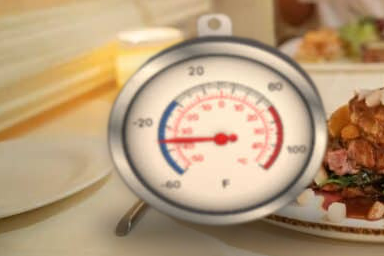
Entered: -30 °F
